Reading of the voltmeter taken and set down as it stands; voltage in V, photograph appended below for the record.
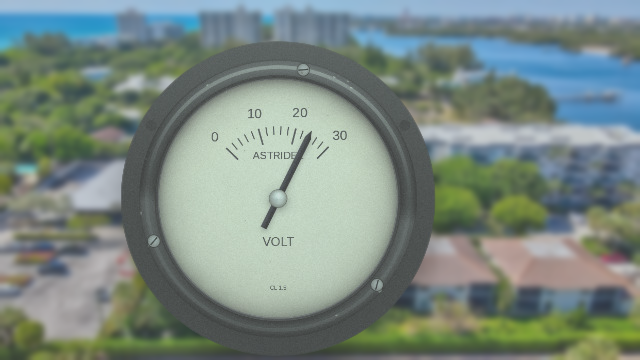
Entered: 24 V
